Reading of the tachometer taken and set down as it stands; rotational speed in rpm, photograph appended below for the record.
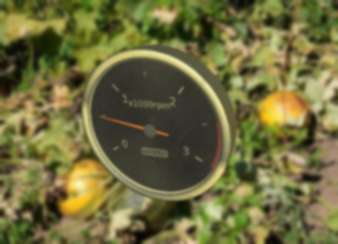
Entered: 500 rpm
